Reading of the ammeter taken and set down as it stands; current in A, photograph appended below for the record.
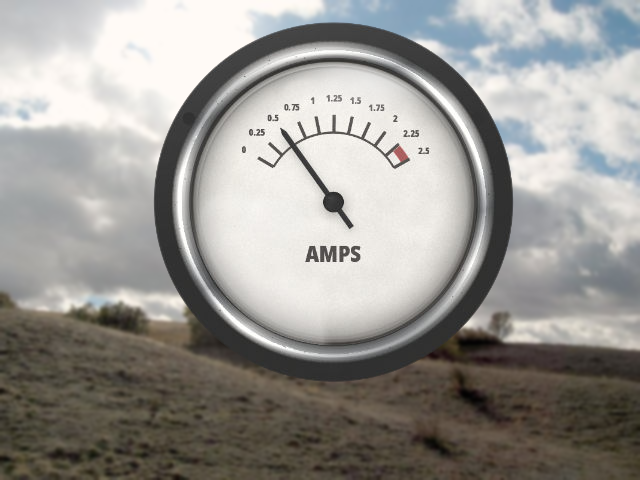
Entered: 0.5 A
